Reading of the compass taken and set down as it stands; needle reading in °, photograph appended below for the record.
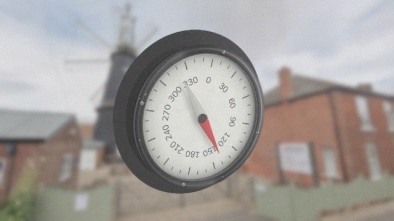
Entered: 140 °
